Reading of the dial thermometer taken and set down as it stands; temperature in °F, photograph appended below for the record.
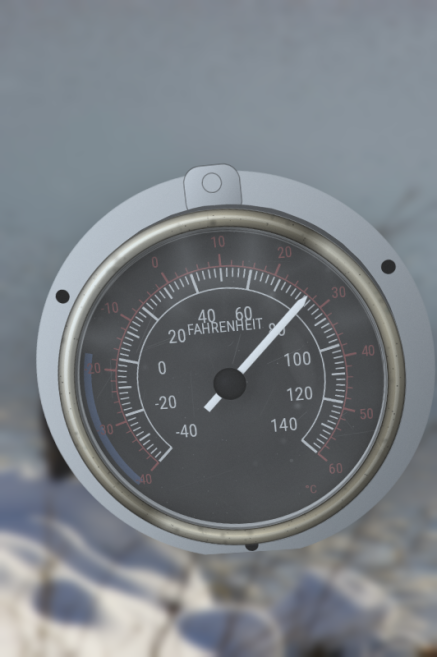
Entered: 80 °F
